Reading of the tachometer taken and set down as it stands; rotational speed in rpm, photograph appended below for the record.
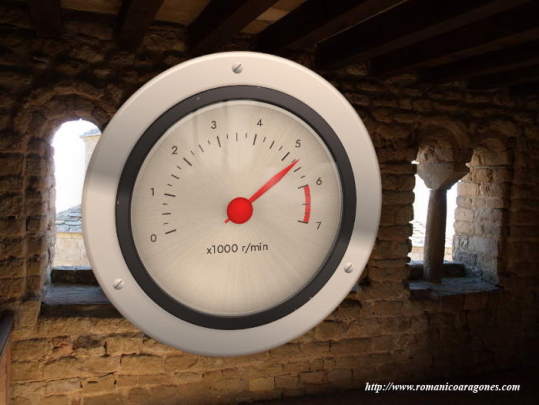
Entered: 5250 rpm
